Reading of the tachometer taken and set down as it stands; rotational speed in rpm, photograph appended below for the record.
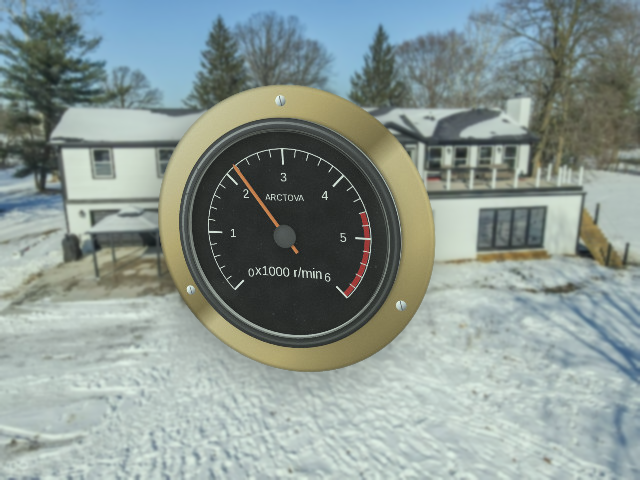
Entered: 2200 rpm
